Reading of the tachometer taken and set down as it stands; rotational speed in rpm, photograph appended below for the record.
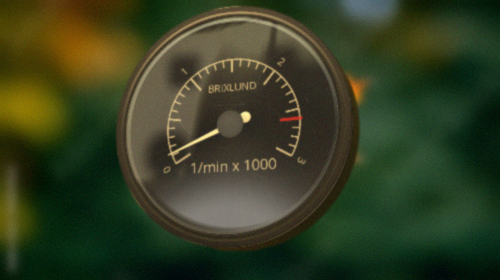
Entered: 100 rpm
